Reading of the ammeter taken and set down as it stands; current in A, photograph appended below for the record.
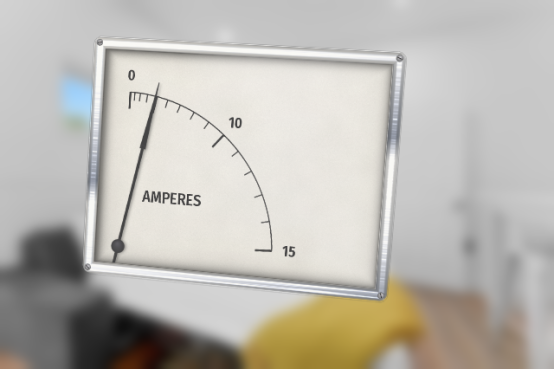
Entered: 5 A
